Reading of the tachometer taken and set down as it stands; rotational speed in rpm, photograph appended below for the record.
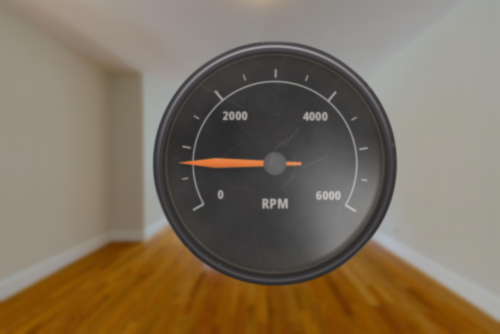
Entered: 750 rpm
